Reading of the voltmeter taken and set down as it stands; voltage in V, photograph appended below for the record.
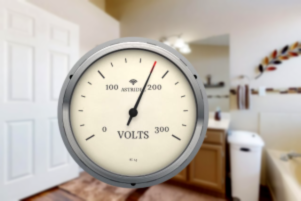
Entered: 180 V
